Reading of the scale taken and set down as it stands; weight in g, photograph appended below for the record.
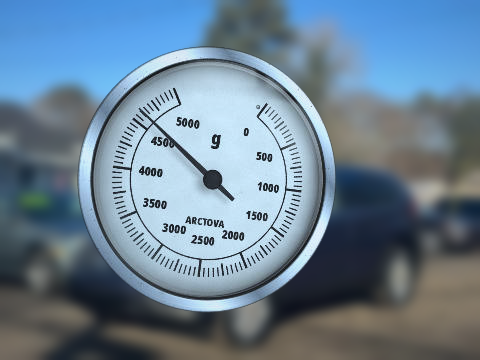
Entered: 4600 g
